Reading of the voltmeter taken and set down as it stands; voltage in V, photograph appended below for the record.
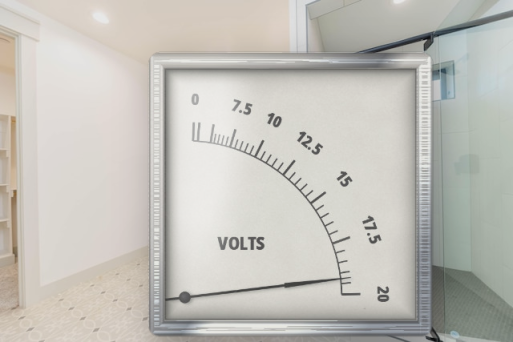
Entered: 19.25 V
